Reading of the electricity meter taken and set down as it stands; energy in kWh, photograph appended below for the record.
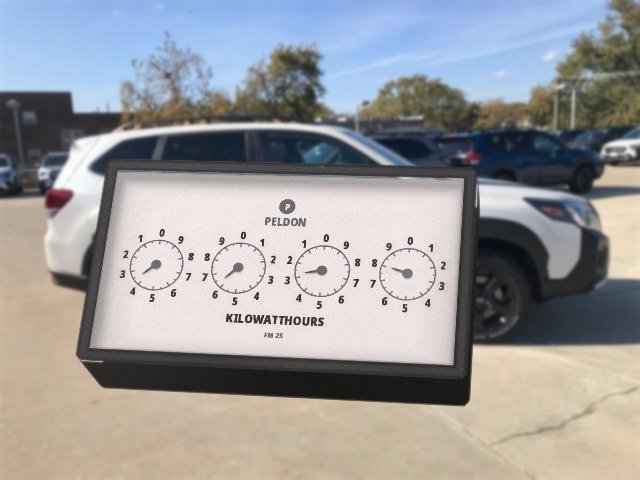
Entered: 3628 kWh
